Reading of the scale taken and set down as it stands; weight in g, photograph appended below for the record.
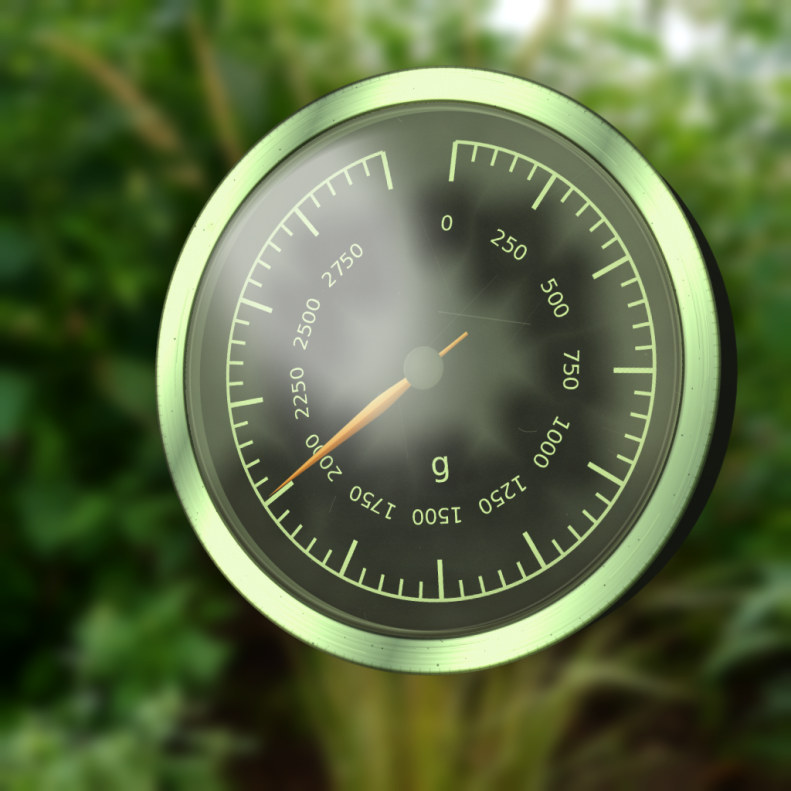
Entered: 2000 g
